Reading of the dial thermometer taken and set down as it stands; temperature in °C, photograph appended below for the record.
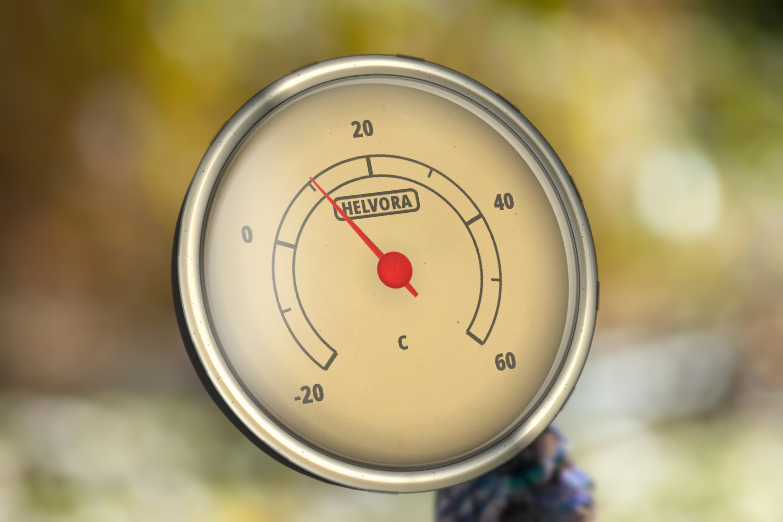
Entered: 10 °C
